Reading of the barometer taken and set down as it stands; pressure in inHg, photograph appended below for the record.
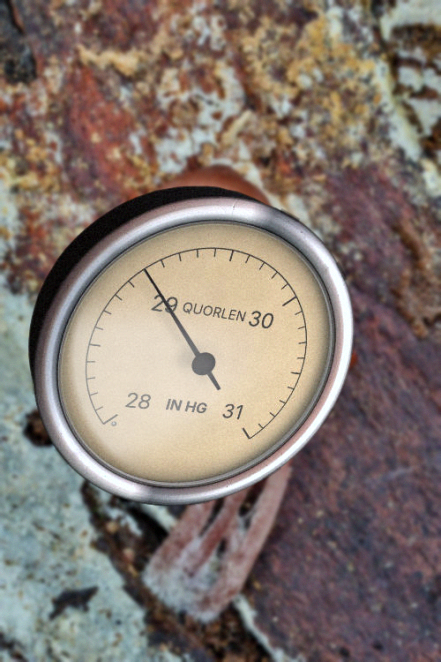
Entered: 29 inHg
